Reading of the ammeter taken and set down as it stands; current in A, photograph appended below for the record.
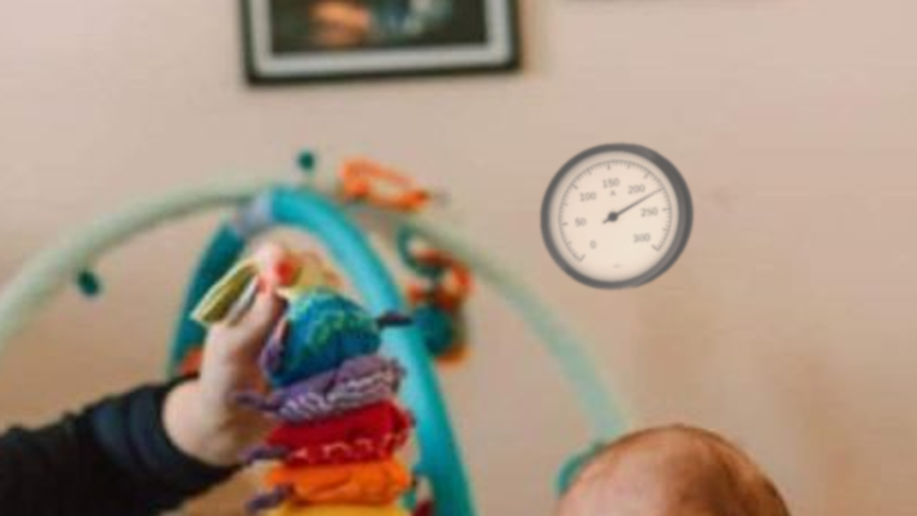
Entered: 225 A
